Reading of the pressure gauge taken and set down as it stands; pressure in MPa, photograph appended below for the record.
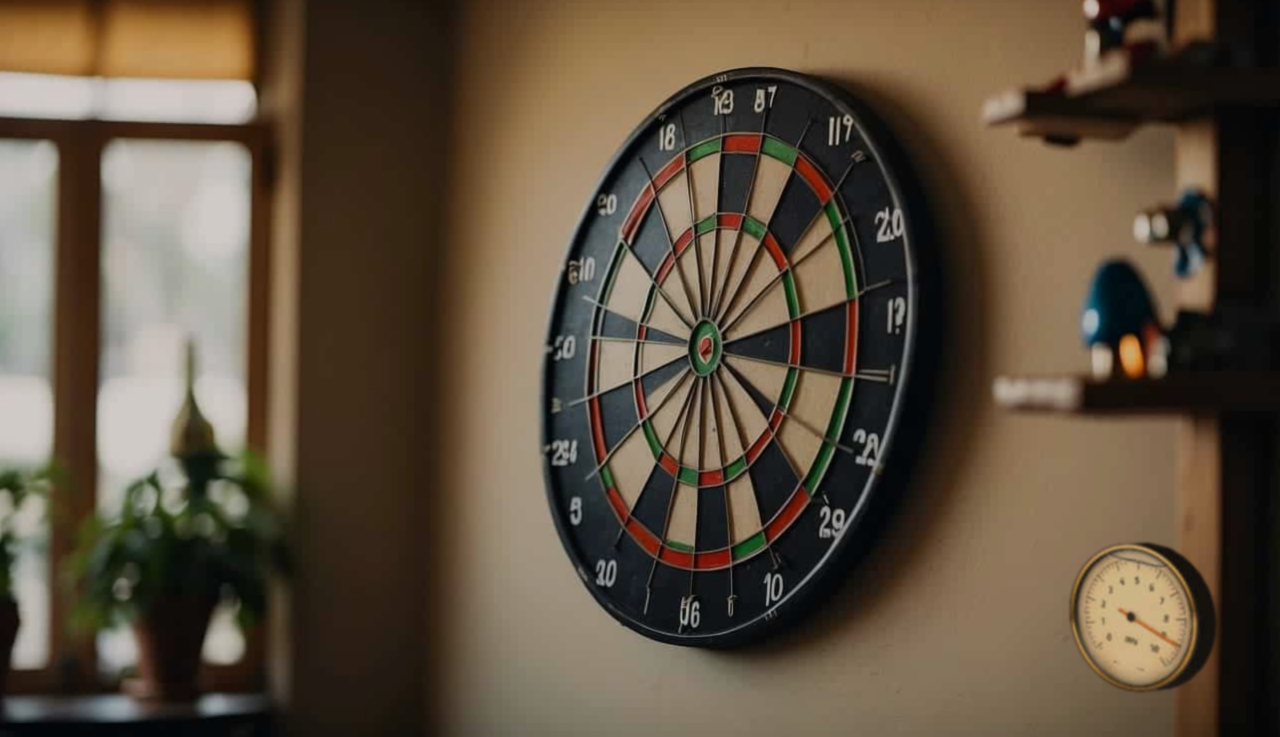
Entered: 9 MPa
